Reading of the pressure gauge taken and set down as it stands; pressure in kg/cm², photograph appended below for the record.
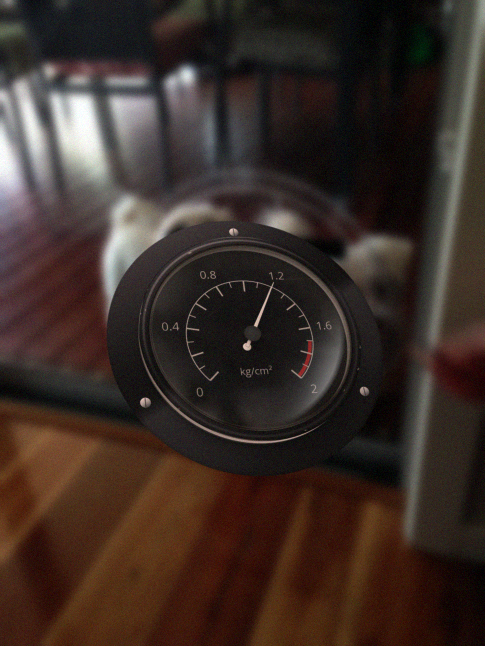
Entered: 1.2 kg/cm²
